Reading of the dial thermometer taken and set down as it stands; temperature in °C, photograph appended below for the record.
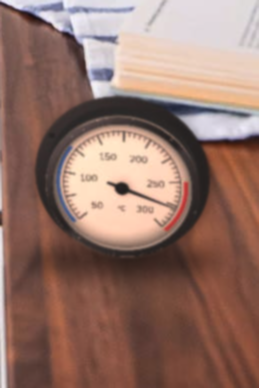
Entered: 275 °C
